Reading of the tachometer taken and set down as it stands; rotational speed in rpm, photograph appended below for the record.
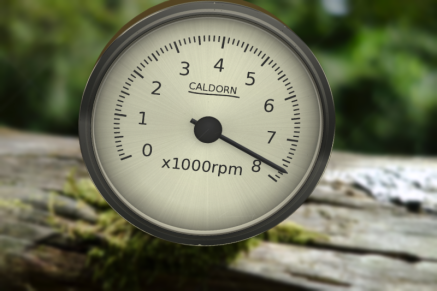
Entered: 7700 rpm
